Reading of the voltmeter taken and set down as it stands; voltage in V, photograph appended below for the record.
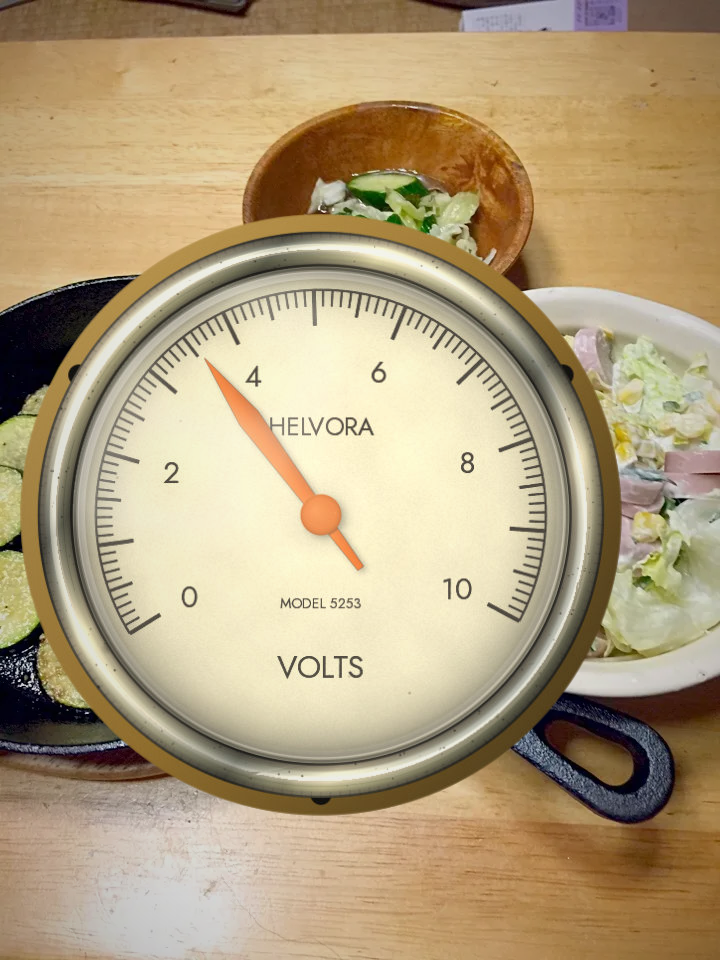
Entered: 3.55 V
